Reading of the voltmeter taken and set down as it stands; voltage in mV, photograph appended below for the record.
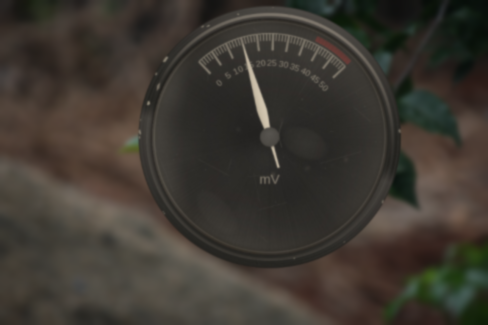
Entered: 15 mV
